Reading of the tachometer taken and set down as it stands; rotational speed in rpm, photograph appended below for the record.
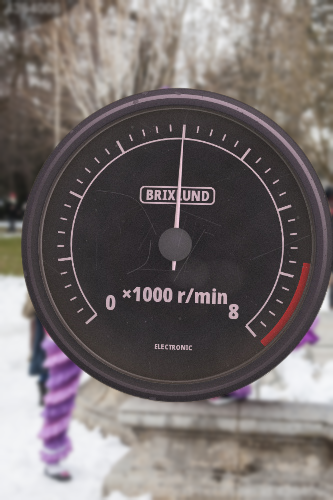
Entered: 4000 rpm
